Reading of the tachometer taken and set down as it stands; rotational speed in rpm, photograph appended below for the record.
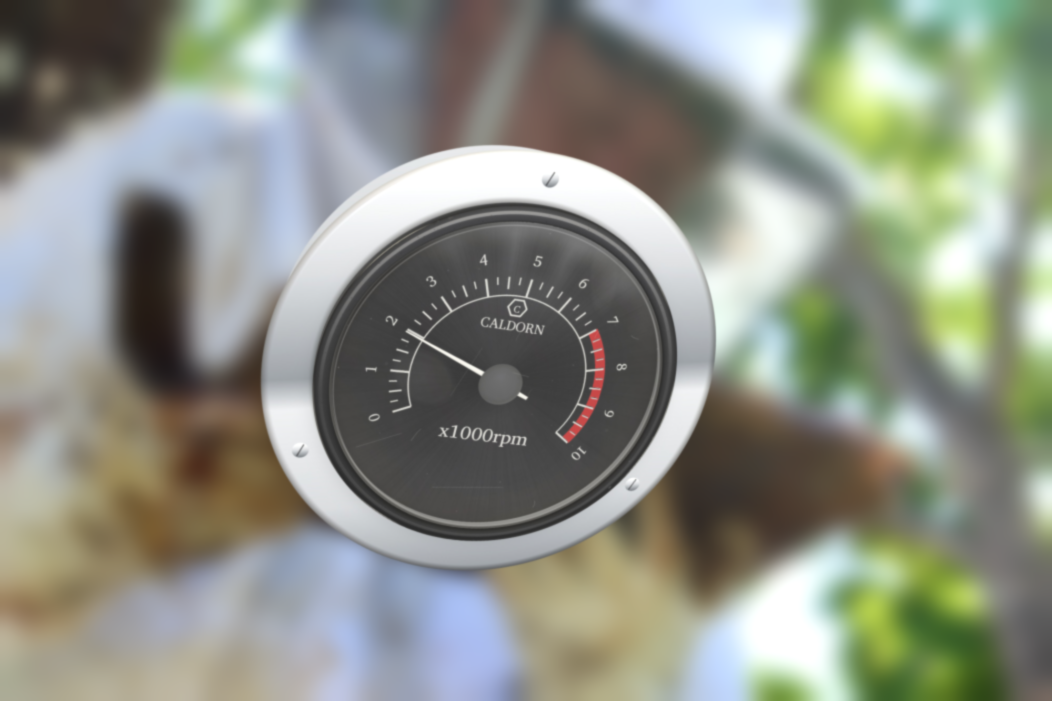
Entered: 2000 rpm
